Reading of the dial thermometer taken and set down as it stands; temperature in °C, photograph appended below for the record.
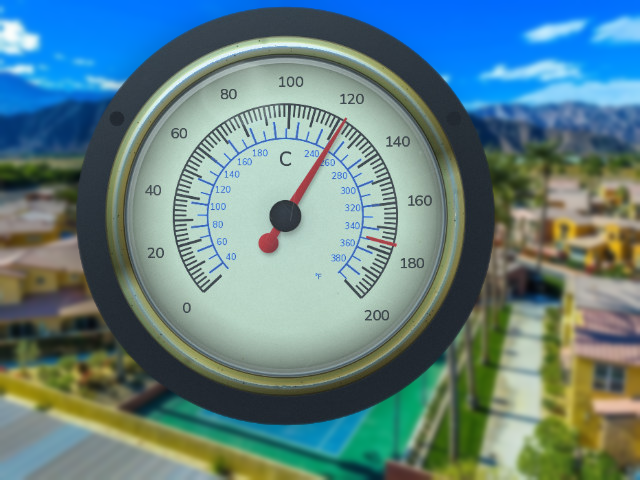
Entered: 122 °C
